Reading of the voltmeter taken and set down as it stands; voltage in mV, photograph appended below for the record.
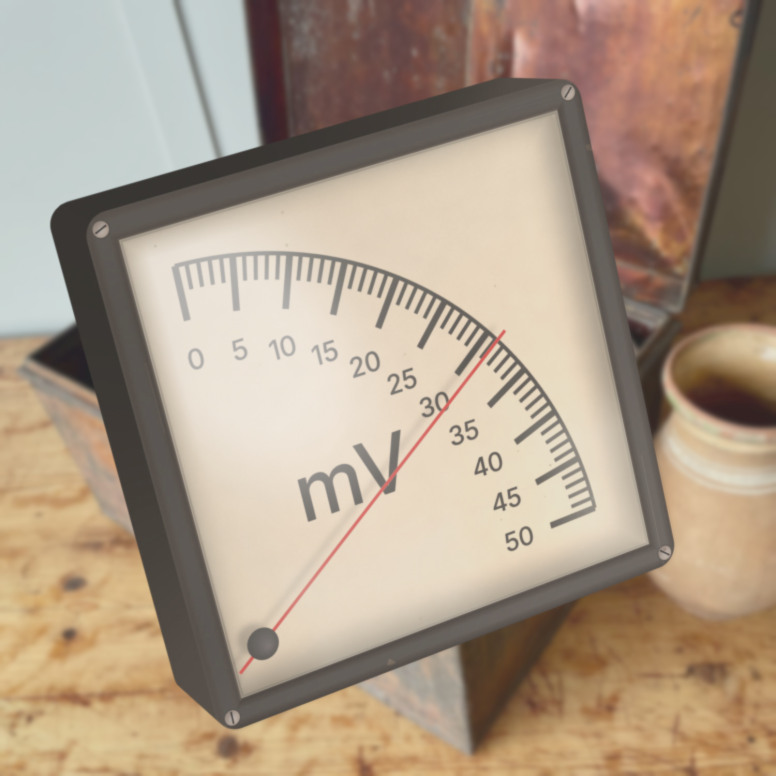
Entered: 31 mV
